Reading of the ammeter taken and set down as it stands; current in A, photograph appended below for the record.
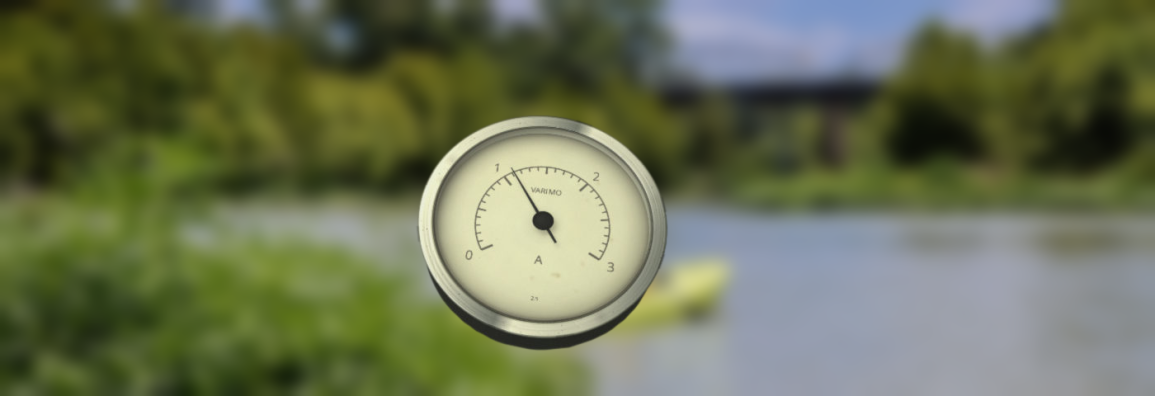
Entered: 1.1 A
